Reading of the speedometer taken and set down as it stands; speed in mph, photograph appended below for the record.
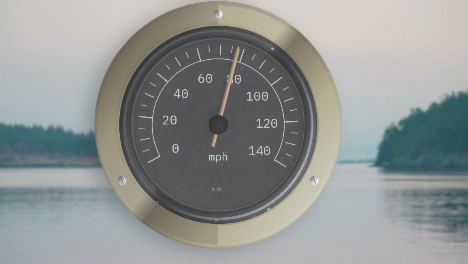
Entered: 77.5 mph
